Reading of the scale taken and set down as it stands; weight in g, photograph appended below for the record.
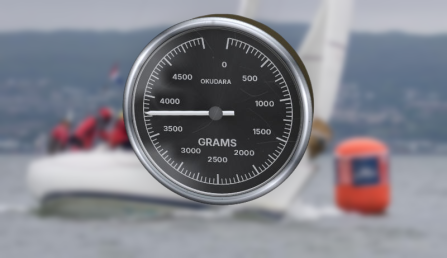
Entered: 3800 g
